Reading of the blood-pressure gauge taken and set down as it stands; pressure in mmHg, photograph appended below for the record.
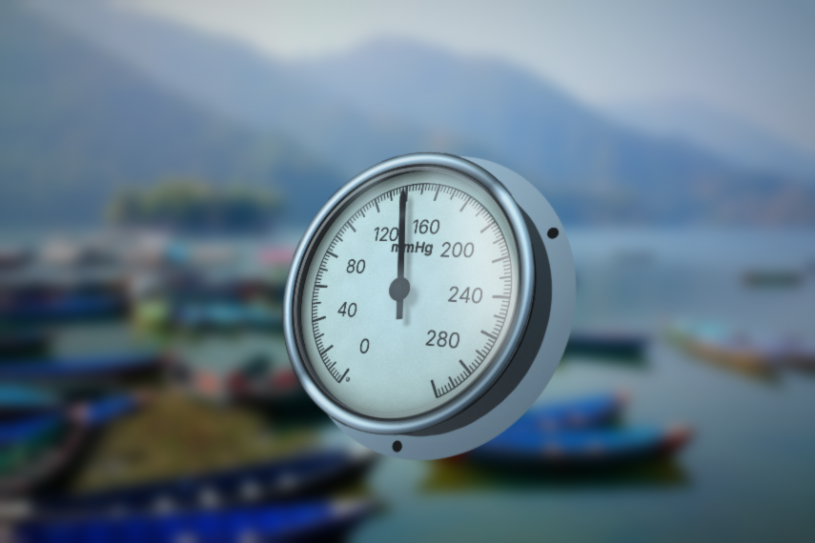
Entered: 140 mmHg
